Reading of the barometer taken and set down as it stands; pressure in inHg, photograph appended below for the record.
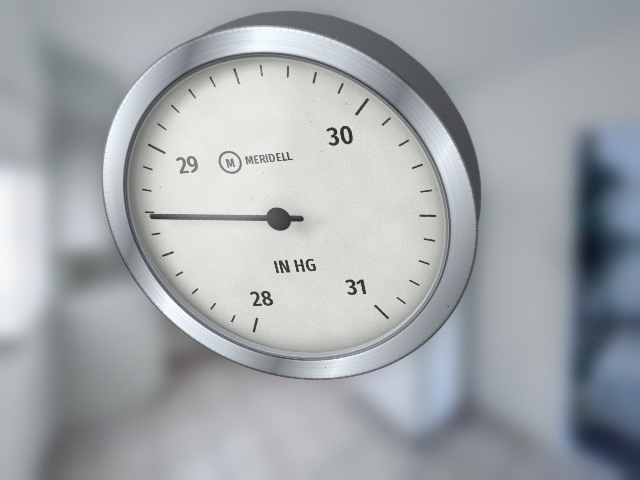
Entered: 28.7 inHg
